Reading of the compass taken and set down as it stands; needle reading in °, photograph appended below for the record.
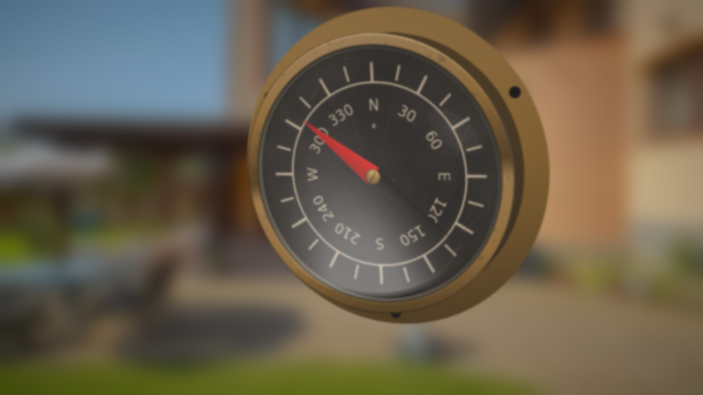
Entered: 307.5 °
